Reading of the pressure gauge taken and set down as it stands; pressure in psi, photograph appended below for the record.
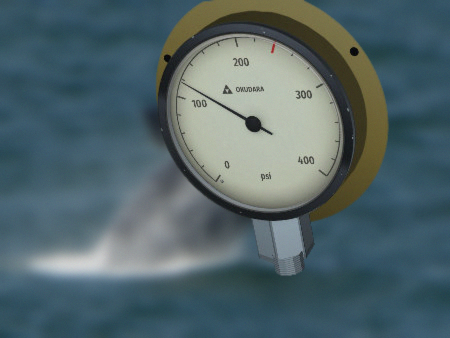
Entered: 120 psi
